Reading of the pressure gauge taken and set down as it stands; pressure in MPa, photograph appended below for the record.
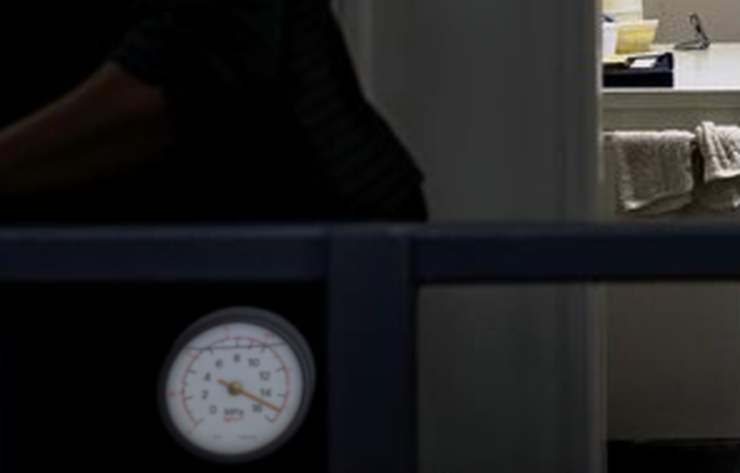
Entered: 15 MPa
